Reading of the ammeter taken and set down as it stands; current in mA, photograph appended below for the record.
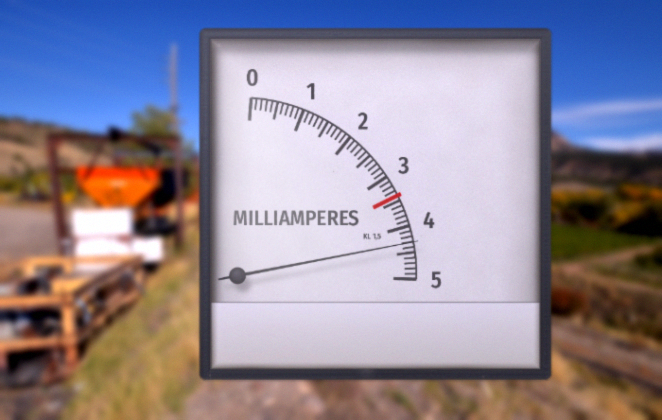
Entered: 4.3 mA
